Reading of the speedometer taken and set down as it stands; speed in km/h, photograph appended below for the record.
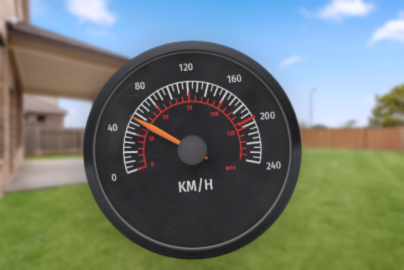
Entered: 55 km/h
